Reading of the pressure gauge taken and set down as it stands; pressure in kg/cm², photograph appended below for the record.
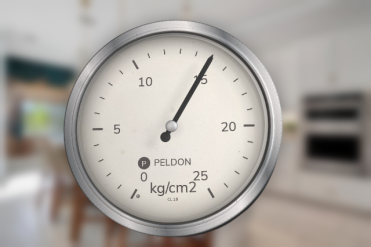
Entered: 15 kg/cm²
